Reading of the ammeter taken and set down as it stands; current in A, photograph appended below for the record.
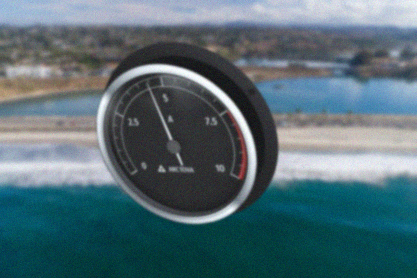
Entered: 4.5 A
